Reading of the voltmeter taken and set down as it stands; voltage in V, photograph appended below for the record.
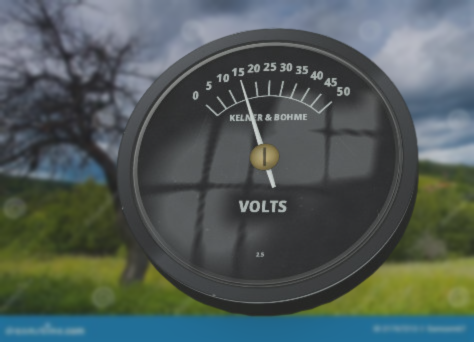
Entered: 15 V
